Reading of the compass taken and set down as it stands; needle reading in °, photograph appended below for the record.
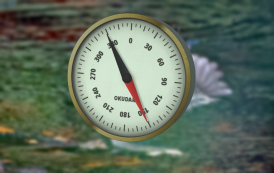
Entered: 150 °
